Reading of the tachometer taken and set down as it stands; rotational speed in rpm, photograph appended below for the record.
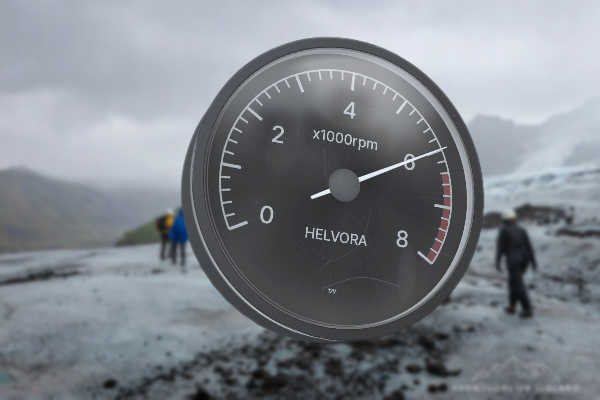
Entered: 6000 rpm
